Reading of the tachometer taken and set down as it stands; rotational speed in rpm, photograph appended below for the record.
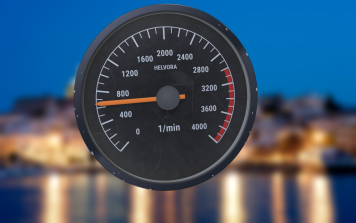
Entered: 650 rpm
